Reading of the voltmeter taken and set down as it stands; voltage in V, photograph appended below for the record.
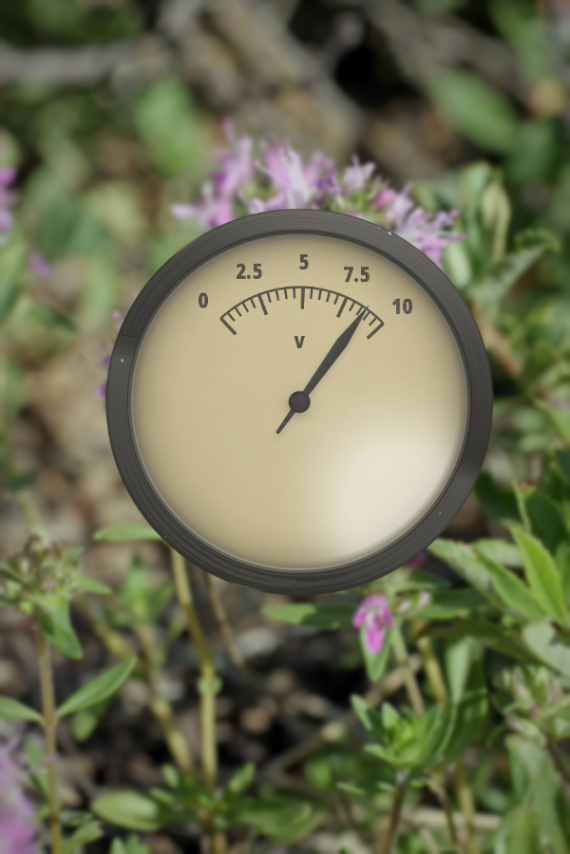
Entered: 8.75 V
